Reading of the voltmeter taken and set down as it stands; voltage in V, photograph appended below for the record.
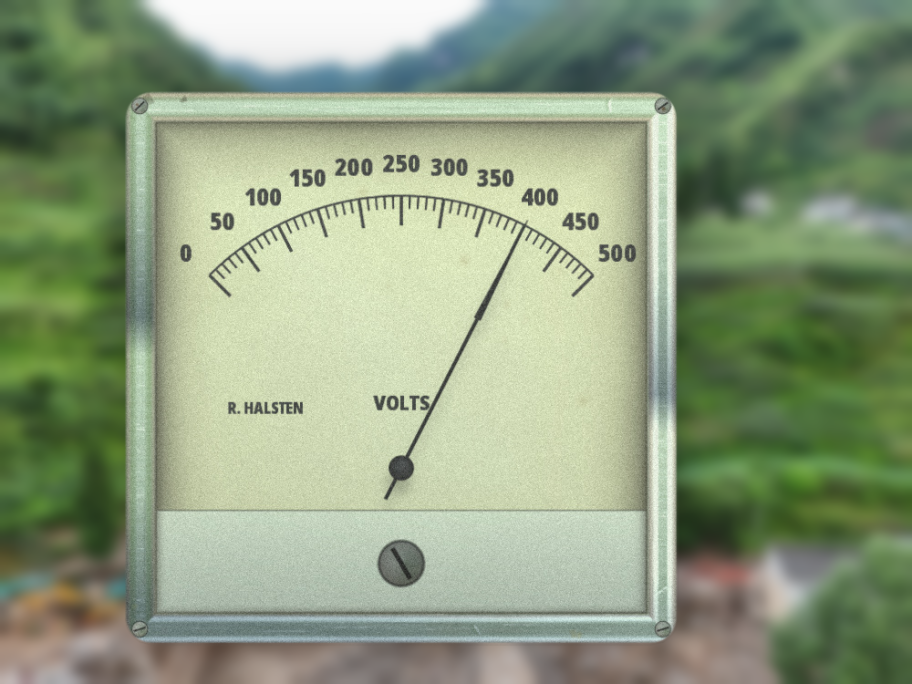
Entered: 400 V
